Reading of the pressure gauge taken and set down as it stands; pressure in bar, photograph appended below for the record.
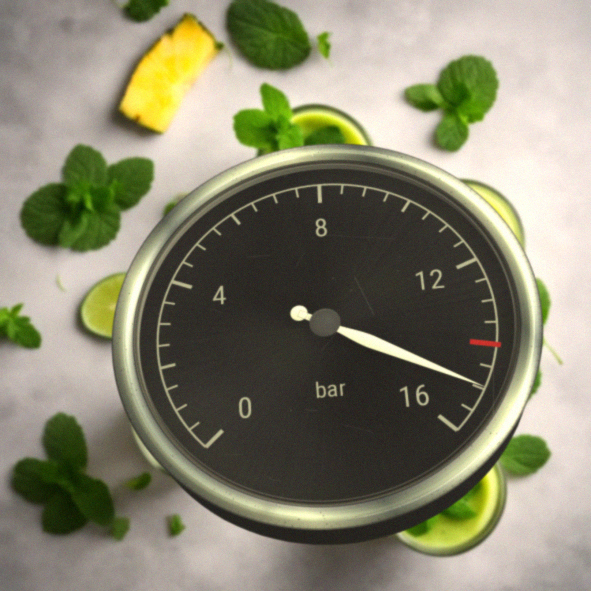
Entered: 15 bar
